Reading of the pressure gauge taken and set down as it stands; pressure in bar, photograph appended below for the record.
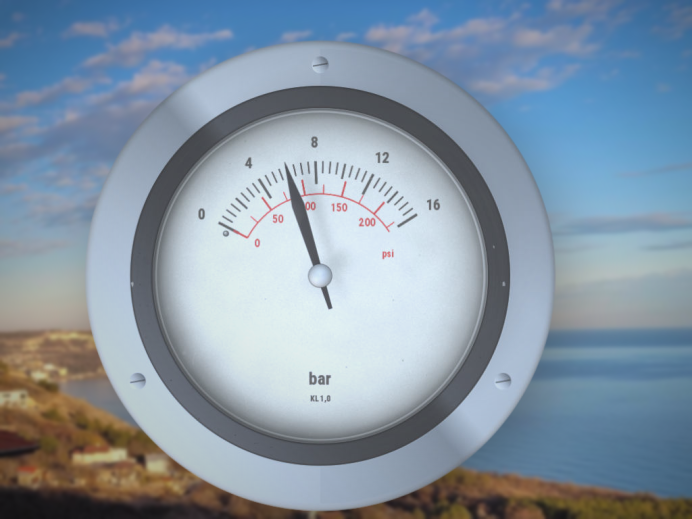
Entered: 6 bar
